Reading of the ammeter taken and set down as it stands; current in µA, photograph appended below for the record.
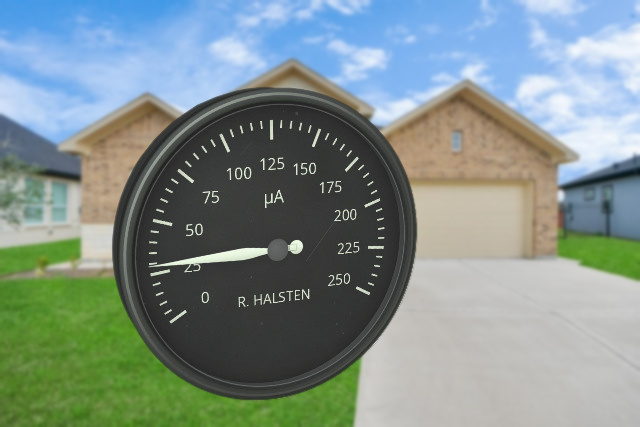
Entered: 30 µA
